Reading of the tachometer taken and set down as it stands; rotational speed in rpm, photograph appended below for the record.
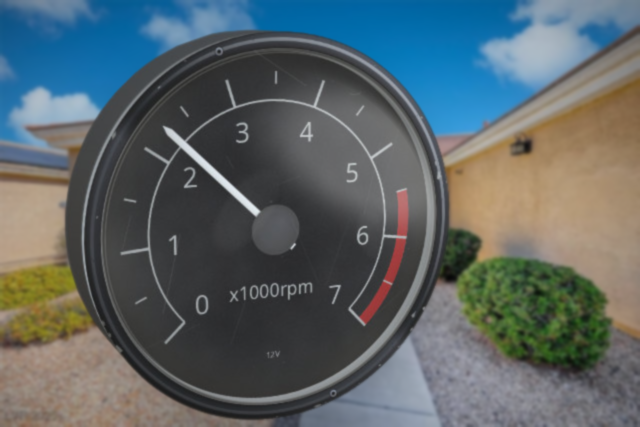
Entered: 2250 rpm
